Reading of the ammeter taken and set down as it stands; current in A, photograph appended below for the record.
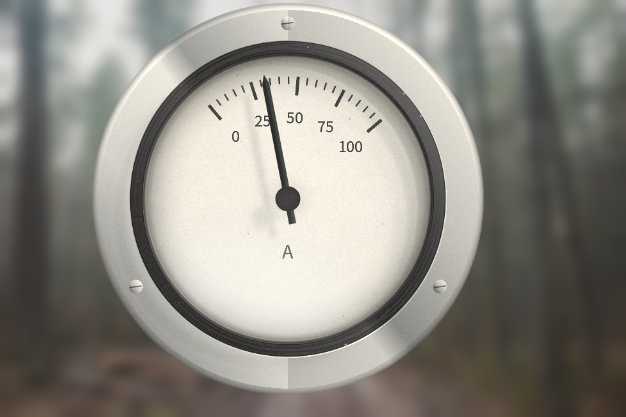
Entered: 32.5 A
